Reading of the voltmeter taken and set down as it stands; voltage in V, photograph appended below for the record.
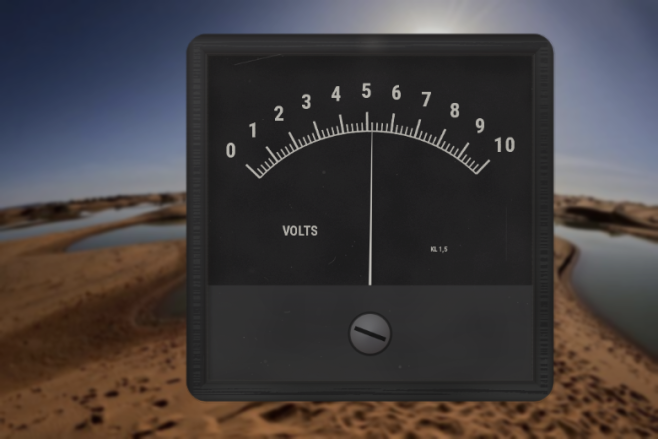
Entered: 5.2 V
